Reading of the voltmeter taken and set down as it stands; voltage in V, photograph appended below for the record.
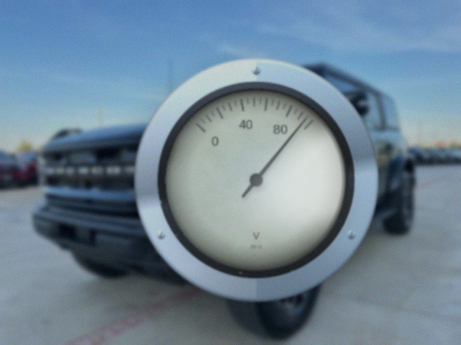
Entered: 95 V
